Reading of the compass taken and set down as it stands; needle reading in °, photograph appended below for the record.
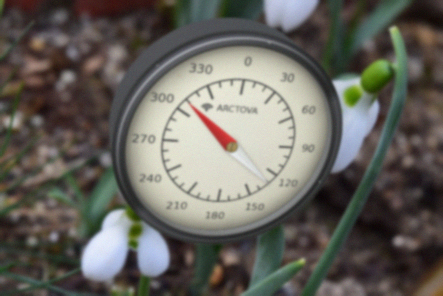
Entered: 310 °
